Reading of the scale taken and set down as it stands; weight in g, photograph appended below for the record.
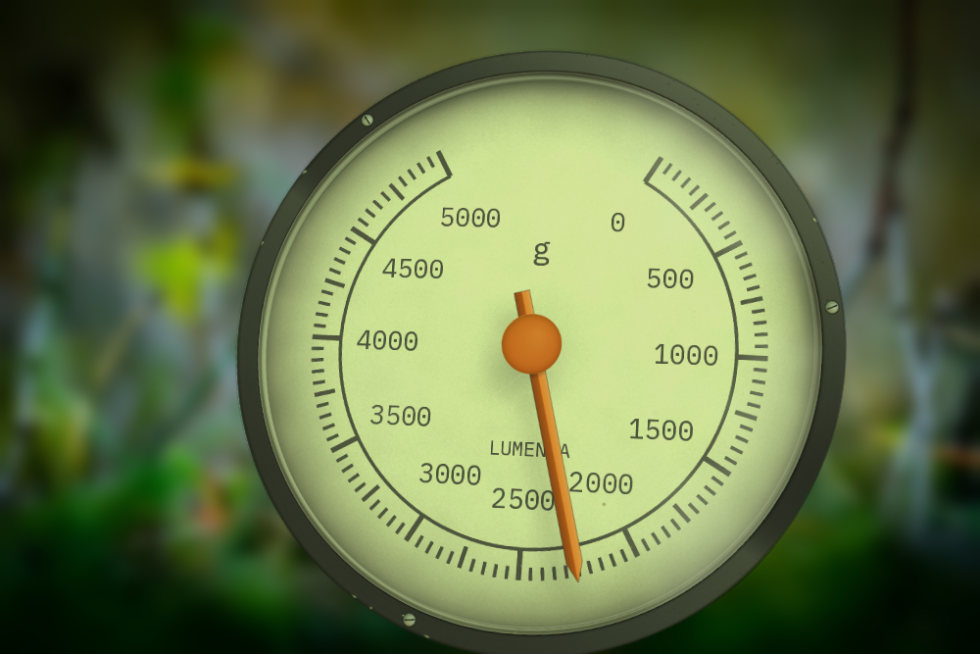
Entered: 2250 g
